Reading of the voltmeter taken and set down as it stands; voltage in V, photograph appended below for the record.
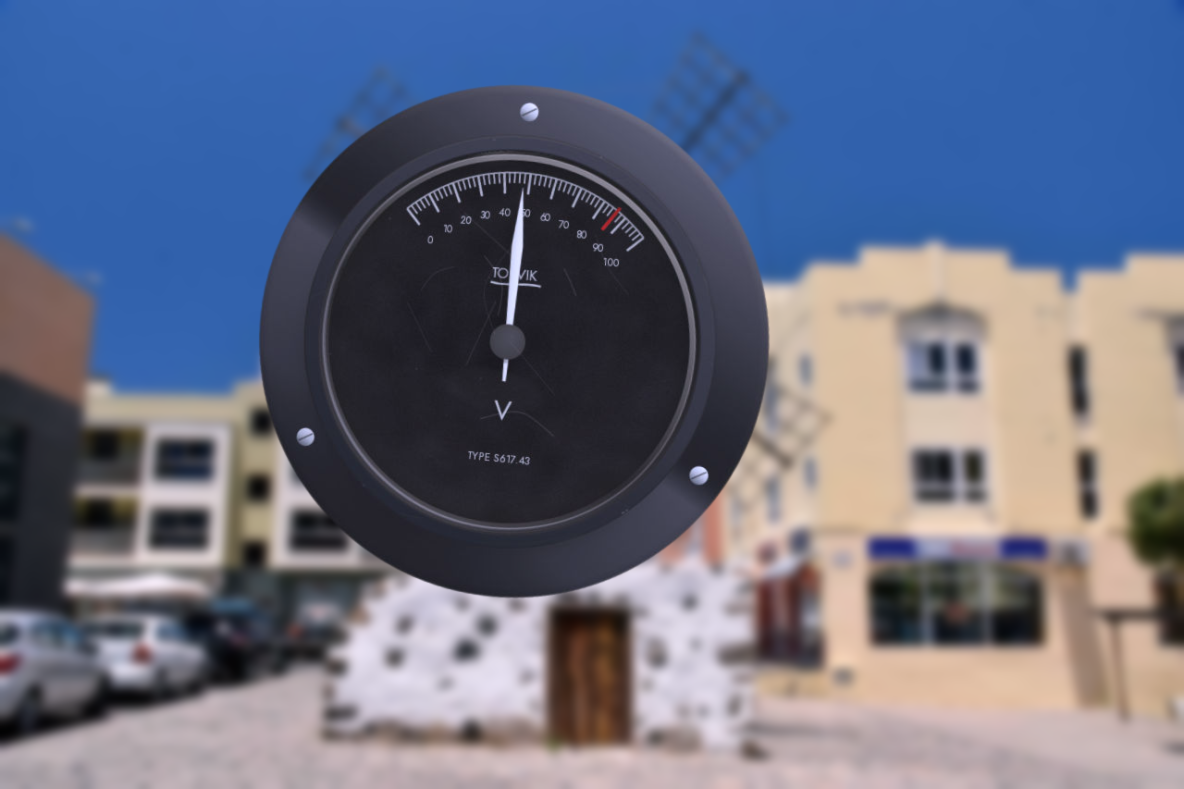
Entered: 48 V
